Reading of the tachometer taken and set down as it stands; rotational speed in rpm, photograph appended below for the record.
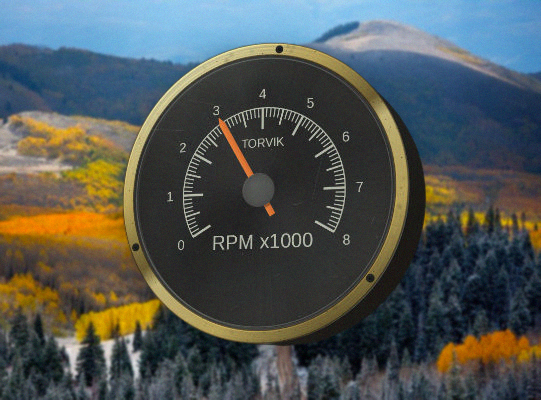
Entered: 3000 rpm
